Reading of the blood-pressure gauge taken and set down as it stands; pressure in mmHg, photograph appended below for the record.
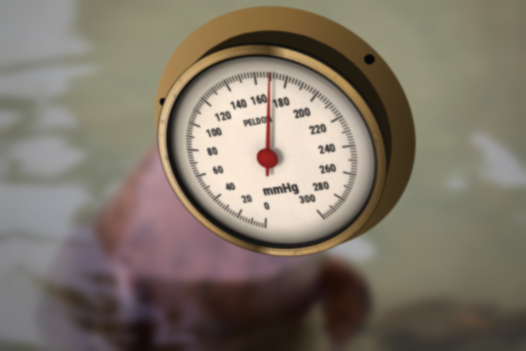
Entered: 170 mmHg
